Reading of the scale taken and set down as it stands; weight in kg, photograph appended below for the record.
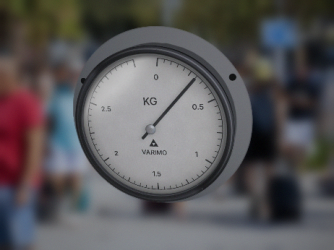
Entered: 0.3 kg
